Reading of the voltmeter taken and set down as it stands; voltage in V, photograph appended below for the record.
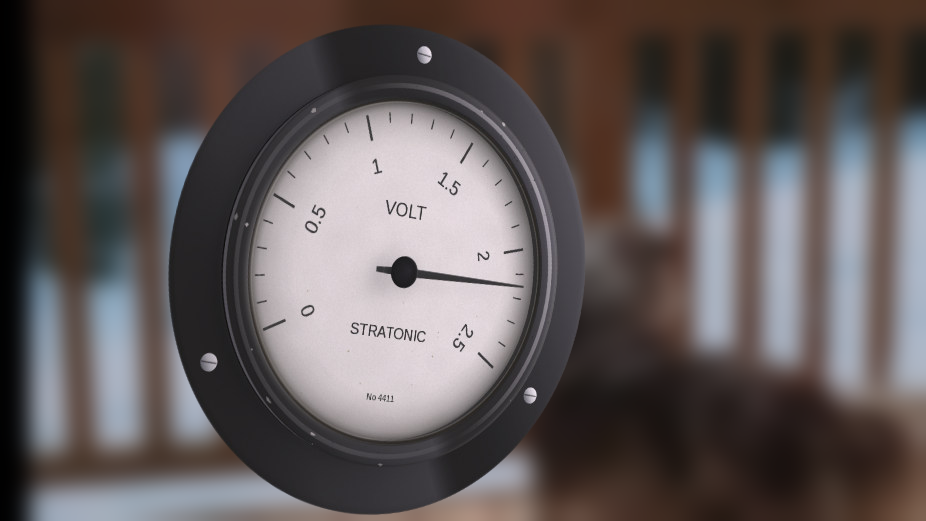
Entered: 2.15 V
